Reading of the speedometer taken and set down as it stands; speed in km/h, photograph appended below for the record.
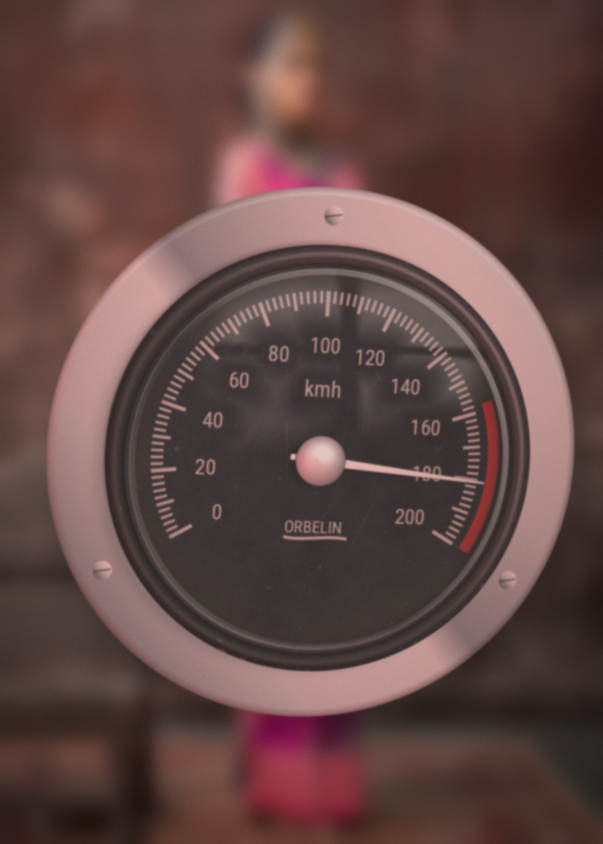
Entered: 180 km/h
